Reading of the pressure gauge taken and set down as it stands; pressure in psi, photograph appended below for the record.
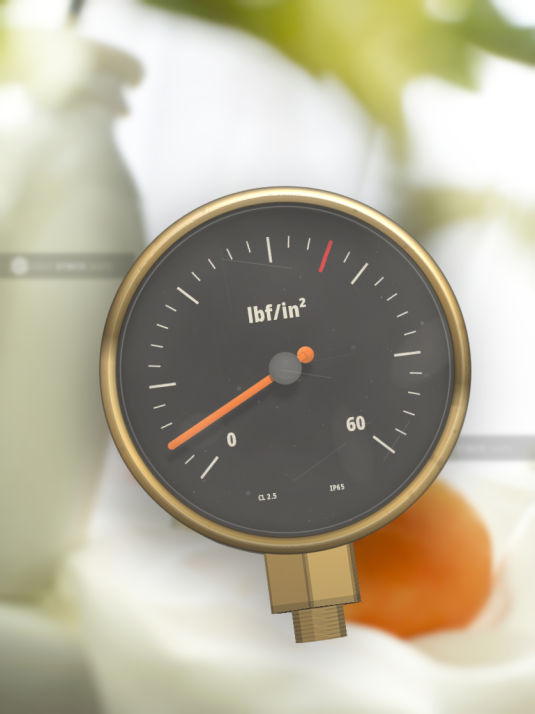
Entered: 4 psi
